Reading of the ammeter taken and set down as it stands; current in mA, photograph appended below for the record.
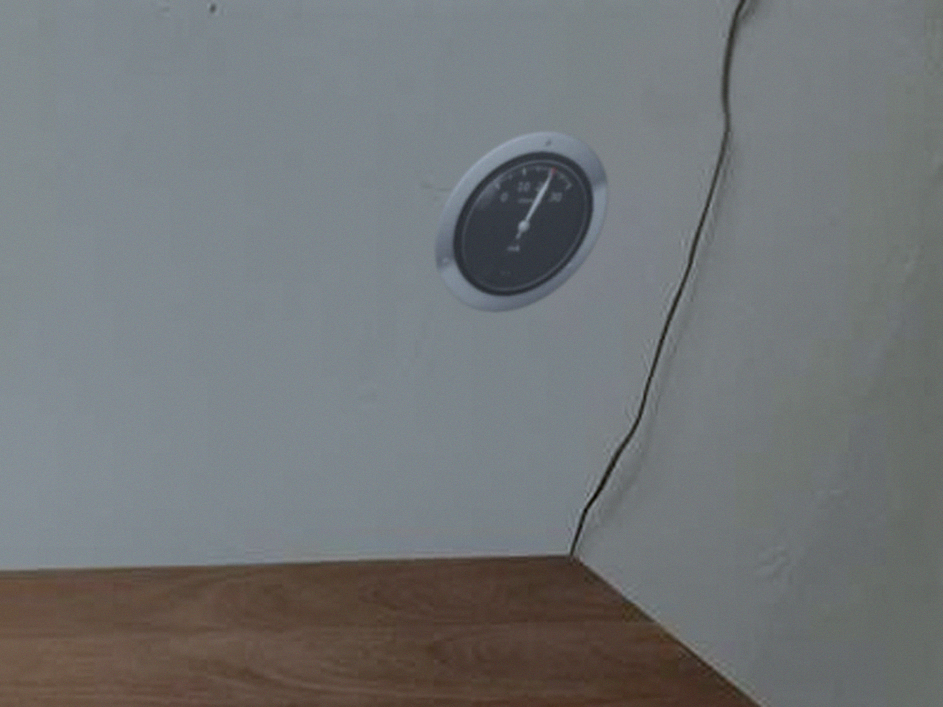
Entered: 20 mA
